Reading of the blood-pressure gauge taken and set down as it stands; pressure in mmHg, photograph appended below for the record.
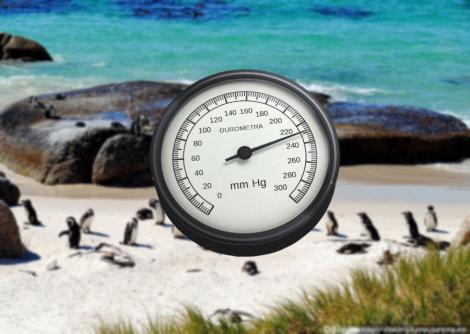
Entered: 230 mmHg
